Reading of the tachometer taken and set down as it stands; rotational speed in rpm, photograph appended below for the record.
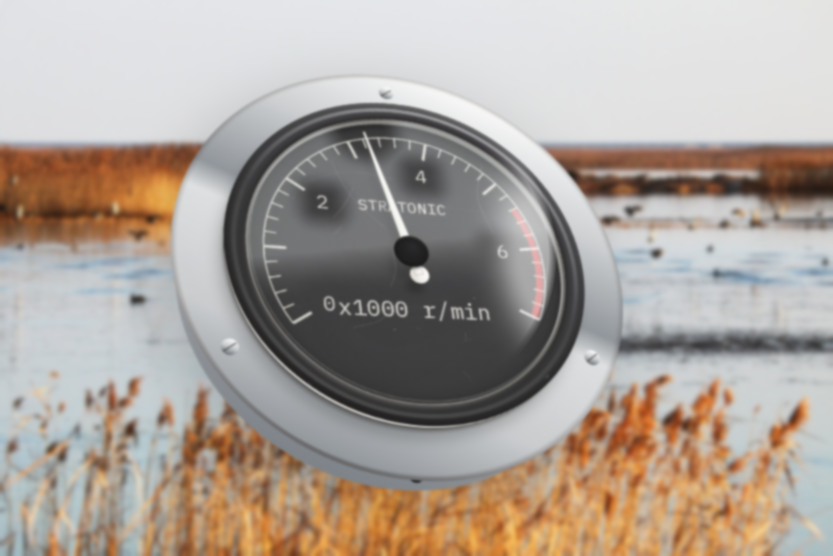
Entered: 3200 rpm
